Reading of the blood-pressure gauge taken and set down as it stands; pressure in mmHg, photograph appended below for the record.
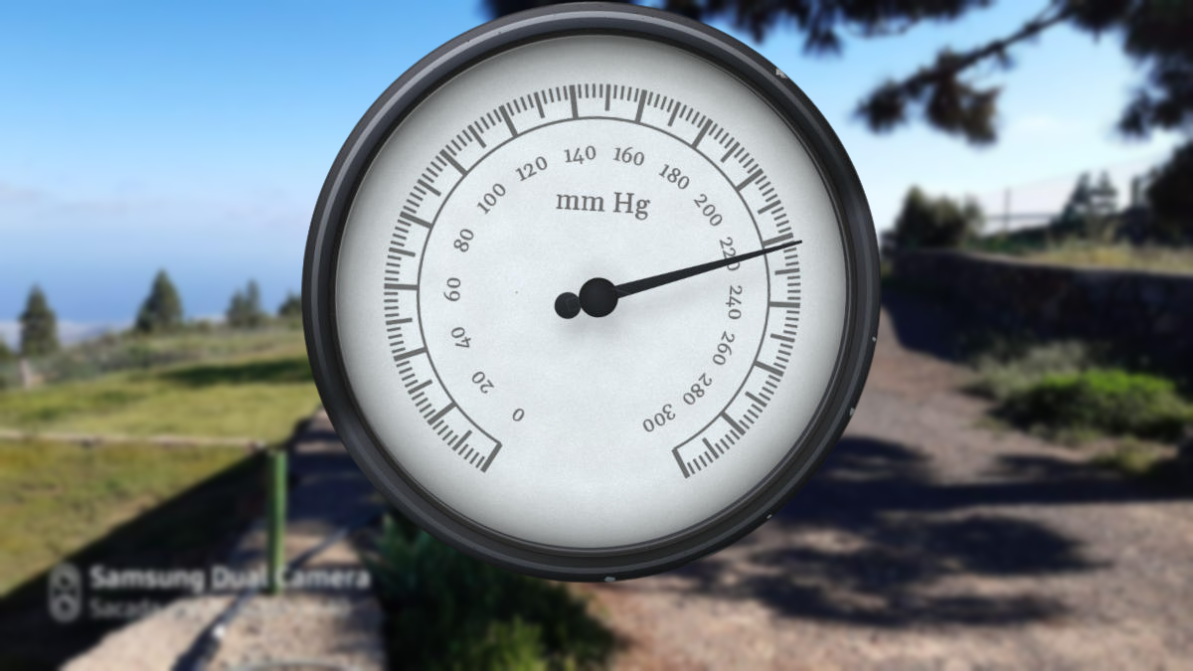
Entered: 222 mmHg
